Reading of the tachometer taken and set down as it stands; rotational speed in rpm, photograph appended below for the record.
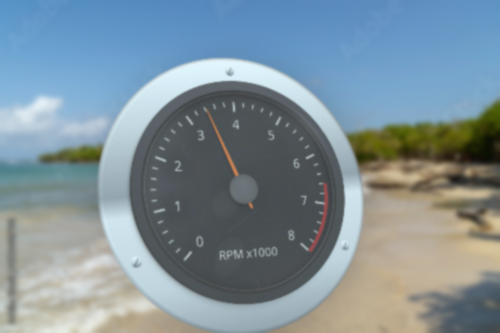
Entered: 3400 rpm
